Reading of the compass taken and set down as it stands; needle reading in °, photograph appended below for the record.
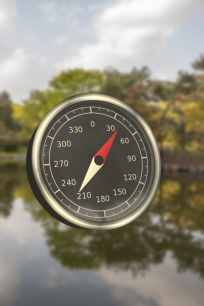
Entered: 40 °
